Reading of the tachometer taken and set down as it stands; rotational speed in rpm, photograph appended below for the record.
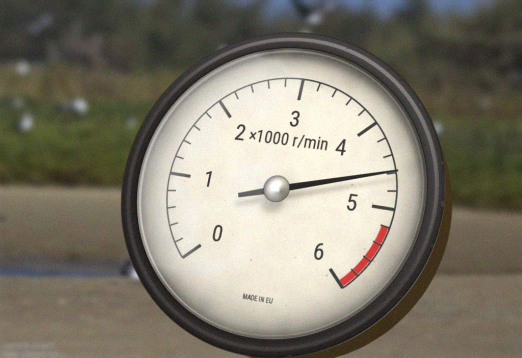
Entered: 4600 rpm
